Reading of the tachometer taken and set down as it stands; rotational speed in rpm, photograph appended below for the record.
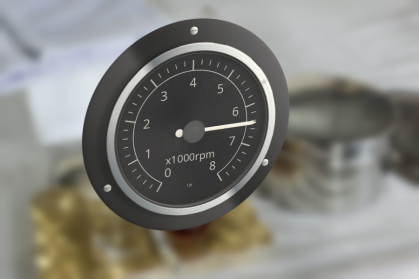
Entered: 6400 rpm
